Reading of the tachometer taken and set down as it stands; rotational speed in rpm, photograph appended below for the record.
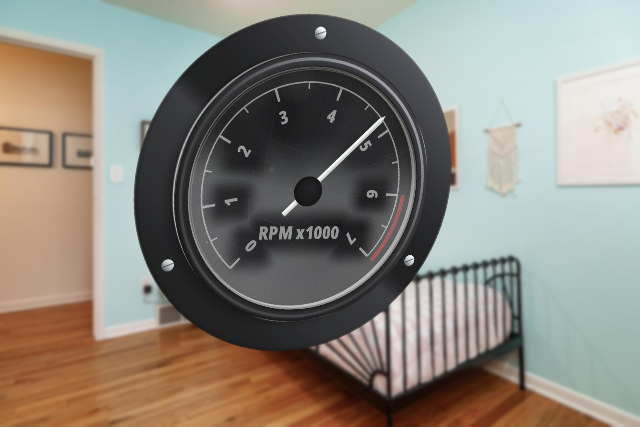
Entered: 4750 rpm
